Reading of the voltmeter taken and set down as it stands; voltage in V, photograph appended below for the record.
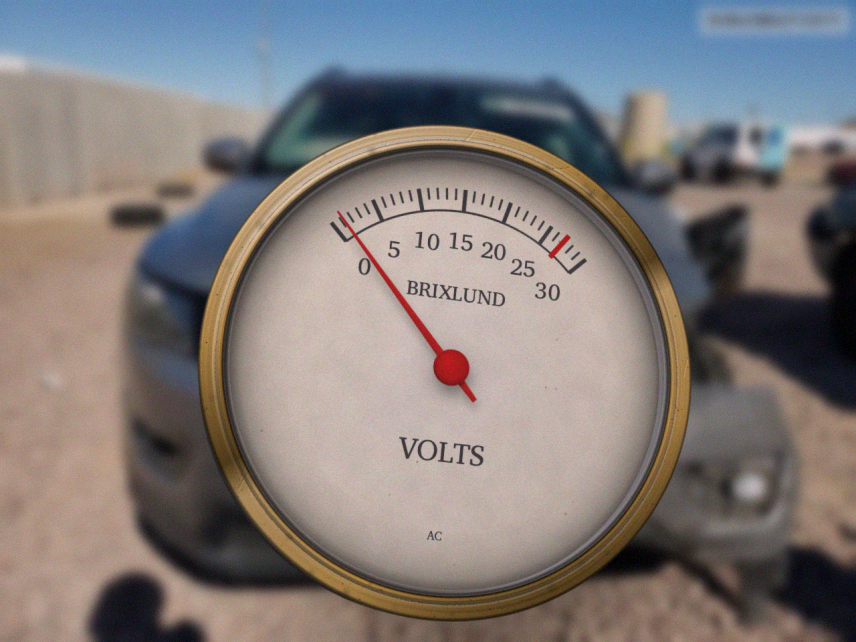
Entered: 1 V
